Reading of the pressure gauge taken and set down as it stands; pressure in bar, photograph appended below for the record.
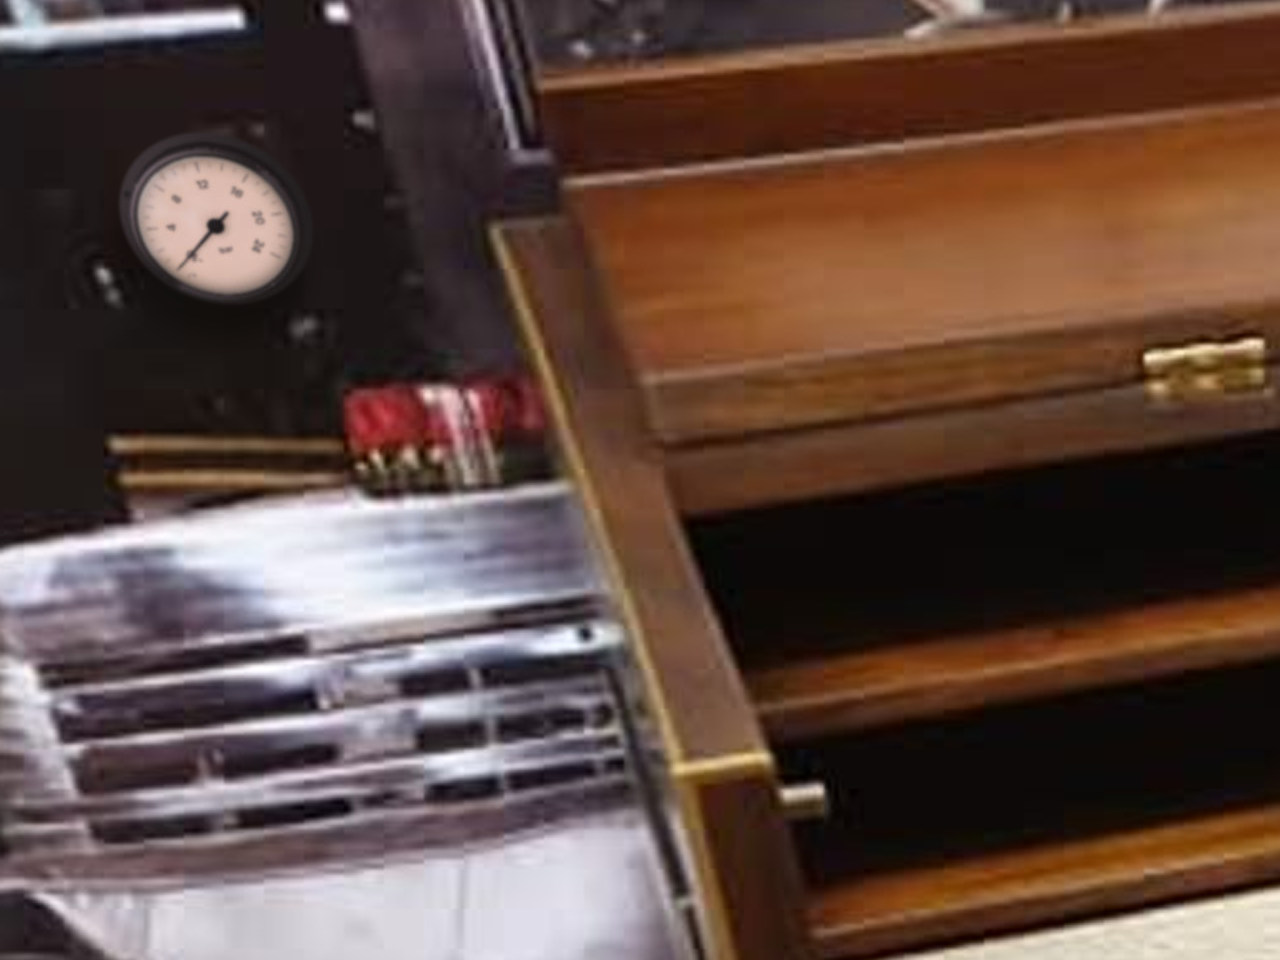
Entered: 0 bar
